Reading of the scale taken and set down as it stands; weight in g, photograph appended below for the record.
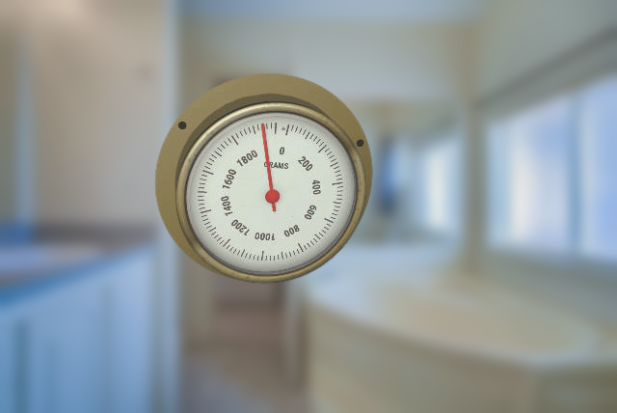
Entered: 1940 g
